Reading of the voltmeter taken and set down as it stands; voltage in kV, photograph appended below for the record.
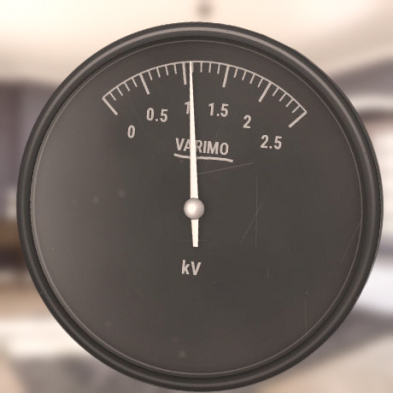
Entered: 1.1 kV
